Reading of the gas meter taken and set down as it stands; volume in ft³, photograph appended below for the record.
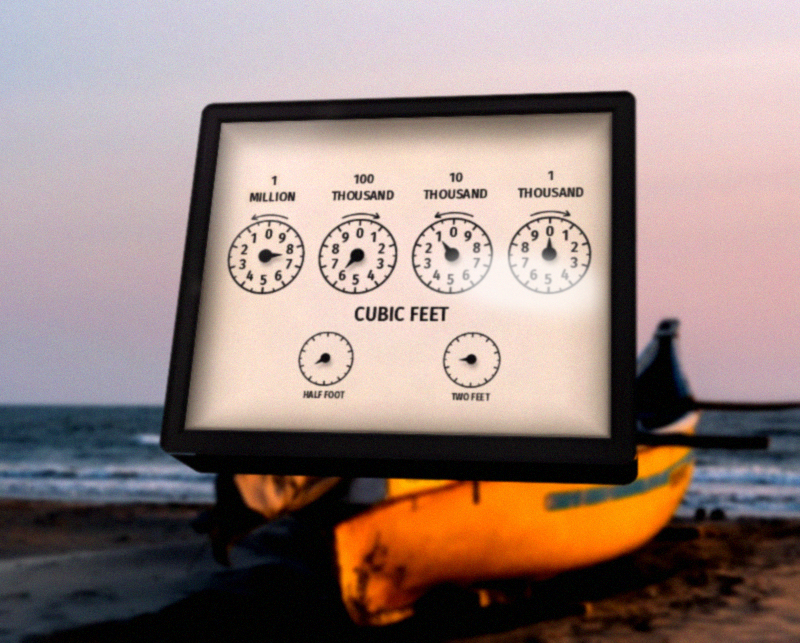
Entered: 761000 ft³
